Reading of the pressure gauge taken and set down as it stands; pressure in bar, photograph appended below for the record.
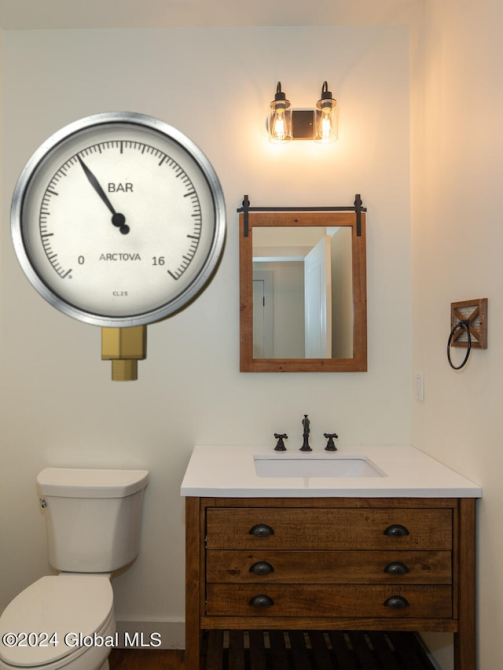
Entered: 6 bar
